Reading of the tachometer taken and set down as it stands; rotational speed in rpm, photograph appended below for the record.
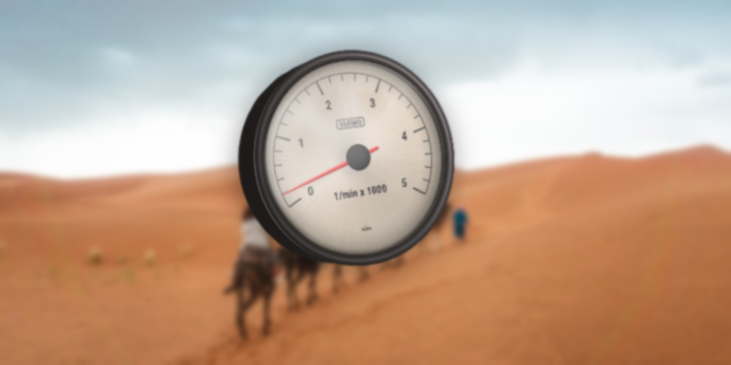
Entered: 200 rpm
